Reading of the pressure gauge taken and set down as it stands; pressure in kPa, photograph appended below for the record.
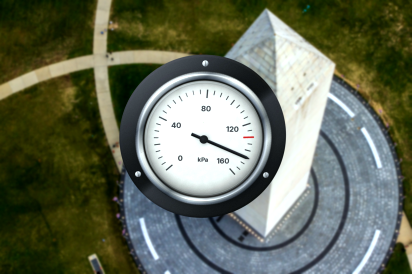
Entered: 145 kPa
